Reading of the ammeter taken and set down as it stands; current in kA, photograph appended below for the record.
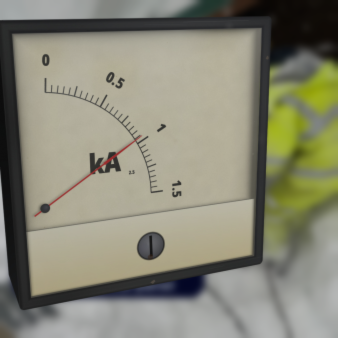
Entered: 0.95 kA
